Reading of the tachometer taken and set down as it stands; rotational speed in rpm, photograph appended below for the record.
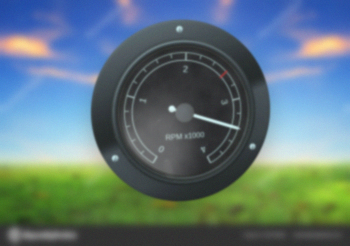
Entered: 3400 rpm
